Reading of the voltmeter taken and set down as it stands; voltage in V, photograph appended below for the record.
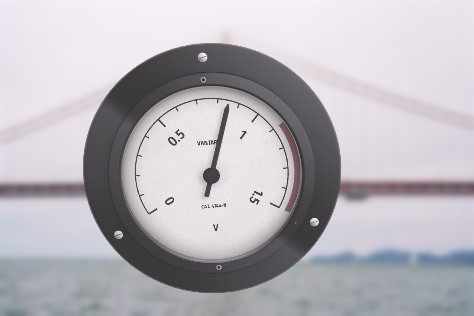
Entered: 0.85 V
